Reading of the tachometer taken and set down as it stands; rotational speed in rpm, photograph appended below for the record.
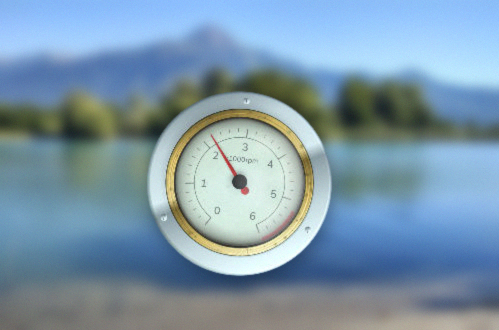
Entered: 2200 rpm
